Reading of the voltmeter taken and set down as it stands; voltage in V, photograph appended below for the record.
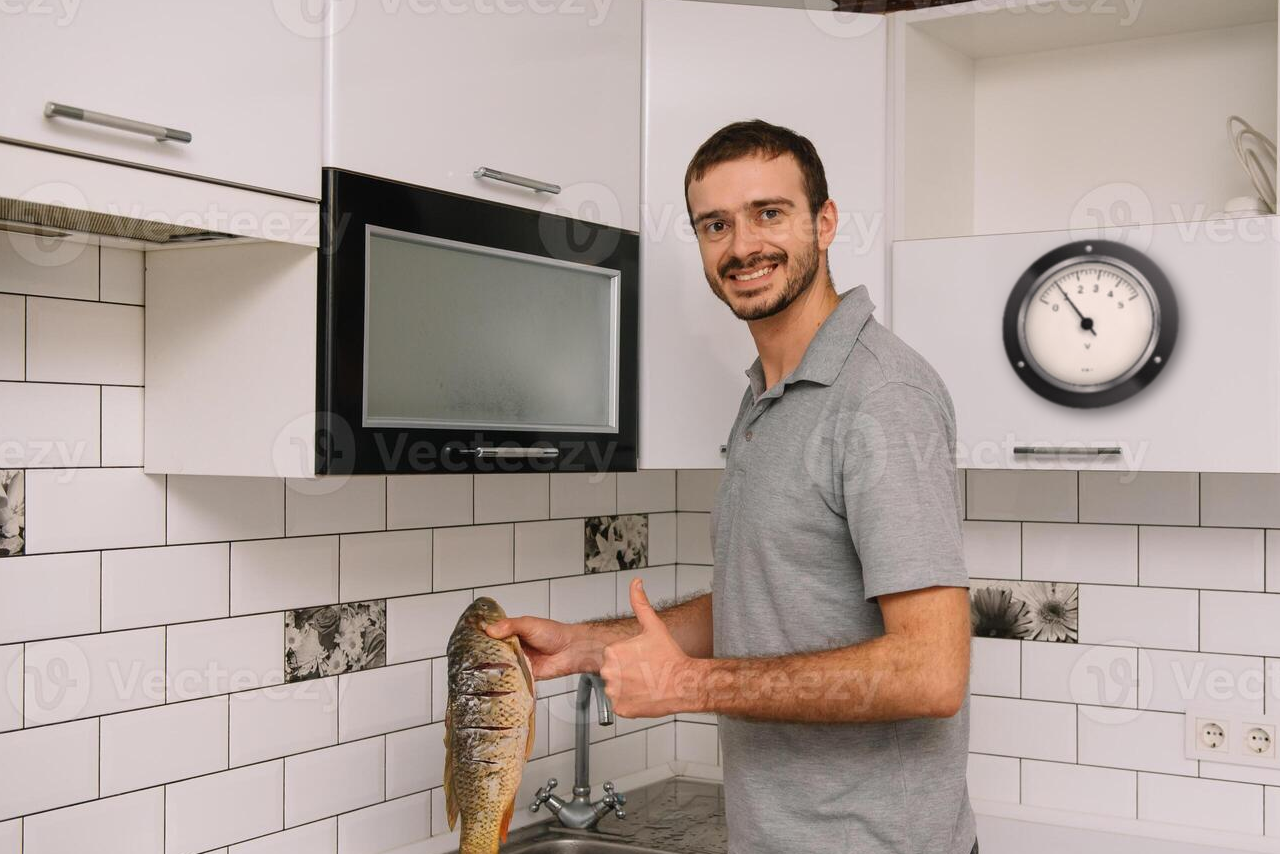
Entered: 1 V
